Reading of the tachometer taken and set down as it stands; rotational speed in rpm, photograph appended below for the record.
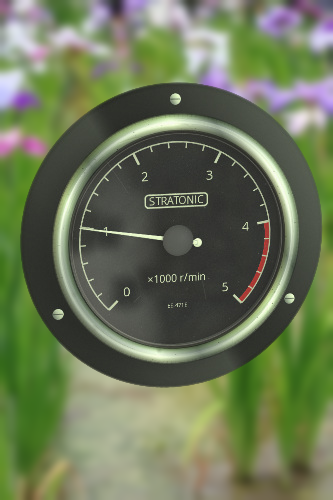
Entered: 1000 rpm
